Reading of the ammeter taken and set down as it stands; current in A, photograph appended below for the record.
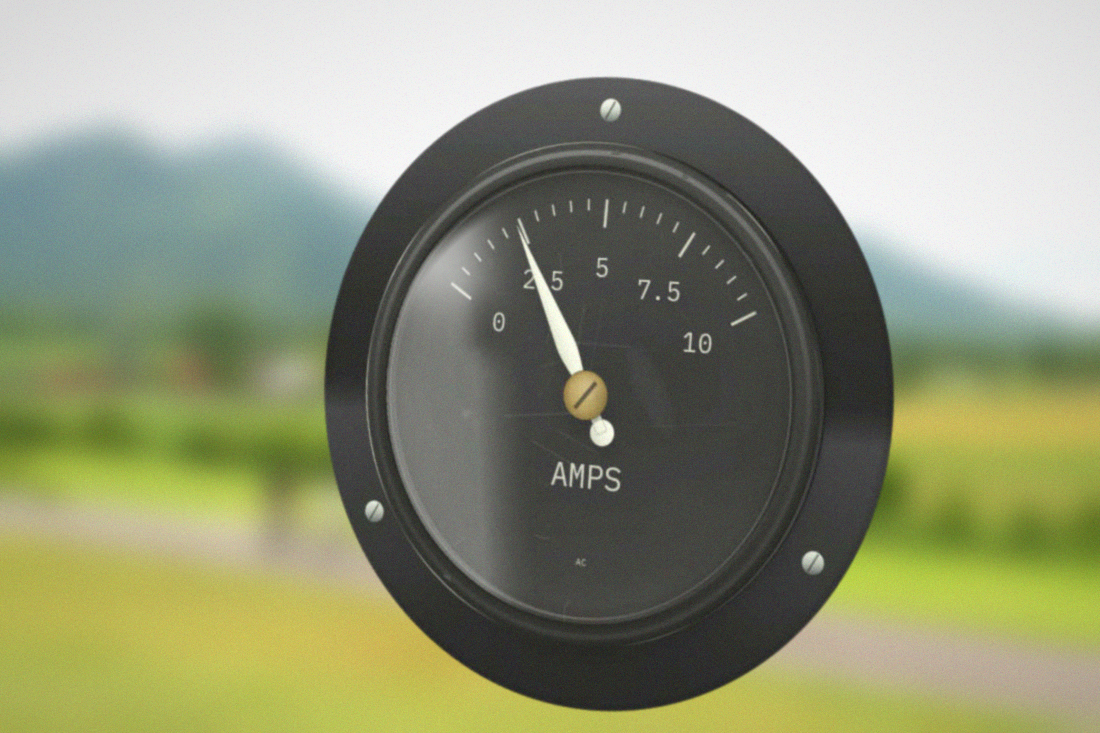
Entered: 2.5 A
